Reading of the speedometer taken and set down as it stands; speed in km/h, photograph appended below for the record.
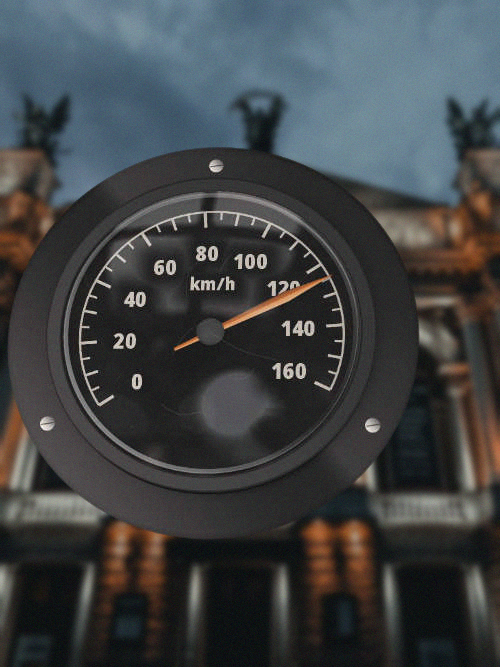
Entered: 125 km/h
